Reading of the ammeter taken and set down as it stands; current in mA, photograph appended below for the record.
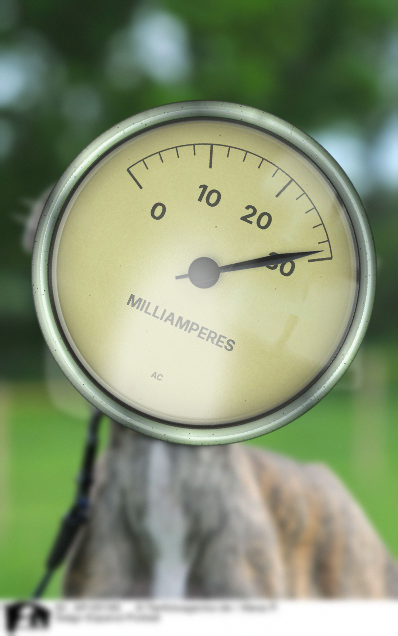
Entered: 29 mA
